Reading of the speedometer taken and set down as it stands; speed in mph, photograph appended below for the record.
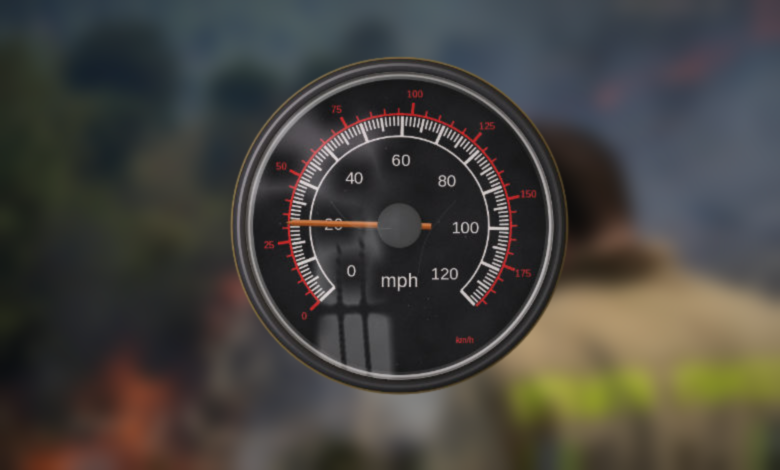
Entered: 20 mph
